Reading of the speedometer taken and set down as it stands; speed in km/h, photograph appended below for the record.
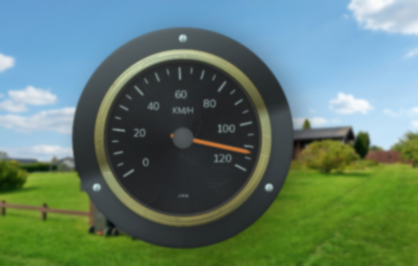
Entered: 112.5 km/h
